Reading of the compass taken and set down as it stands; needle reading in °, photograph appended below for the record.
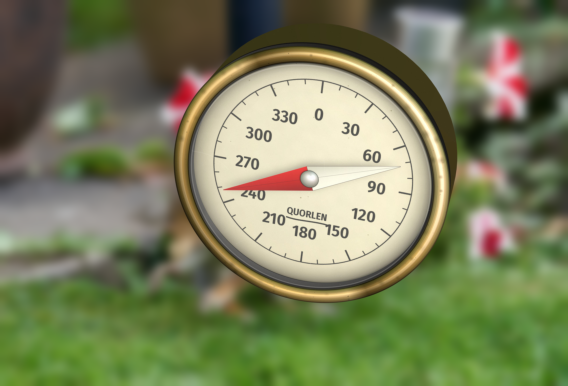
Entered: 250 °
